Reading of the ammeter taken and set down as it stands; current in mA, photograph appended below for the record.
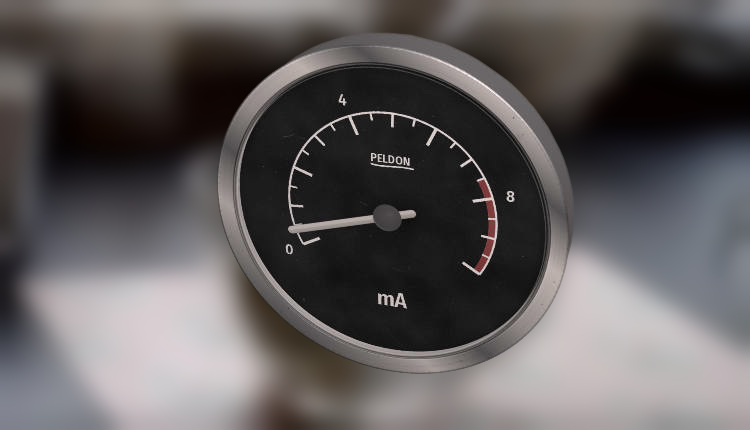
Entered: 0.5 mA
